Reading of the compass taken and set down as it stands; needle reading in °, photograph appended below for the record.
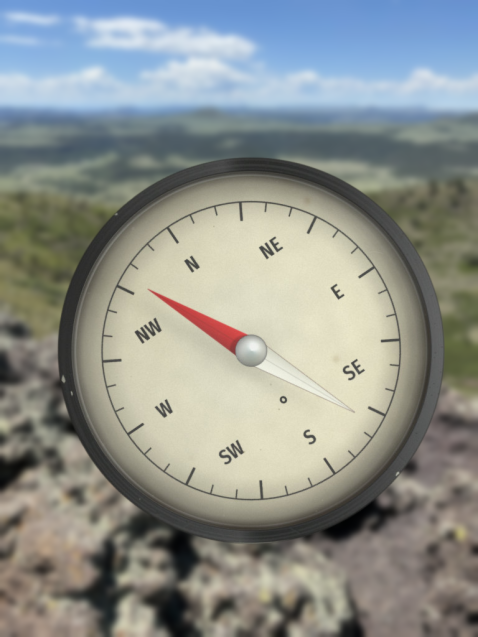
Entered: 335 °
